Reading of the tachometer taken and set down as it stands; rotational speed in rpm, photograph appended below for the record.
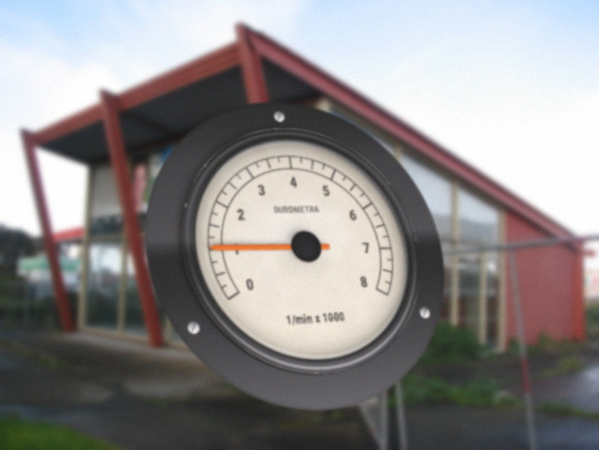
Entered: 1000 rpm
